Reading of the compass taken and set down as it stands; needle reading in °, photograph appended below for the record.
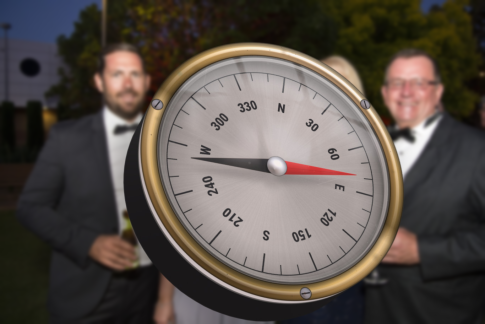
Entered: 80 °
